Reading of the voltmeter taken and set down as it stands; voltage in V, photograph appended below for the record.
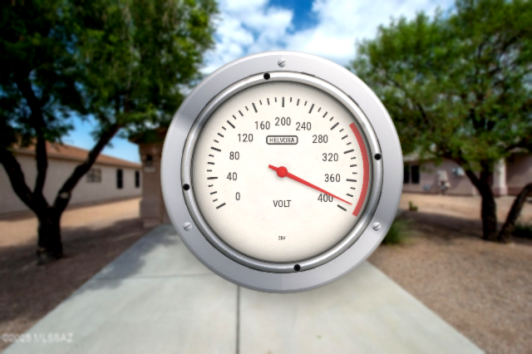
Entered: 390 V
